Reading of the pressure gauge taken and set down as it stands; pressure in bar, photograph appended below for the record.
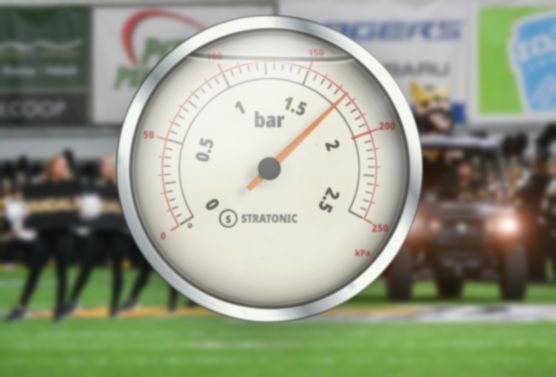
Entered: 1.75 bar
